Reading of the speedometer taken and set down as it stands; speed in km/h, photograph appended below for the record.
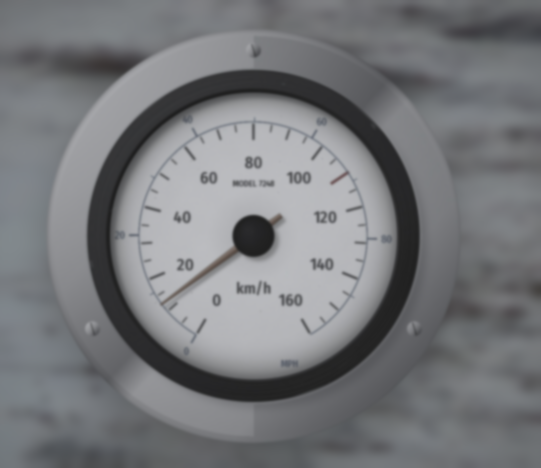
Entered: 12.5 km/h
